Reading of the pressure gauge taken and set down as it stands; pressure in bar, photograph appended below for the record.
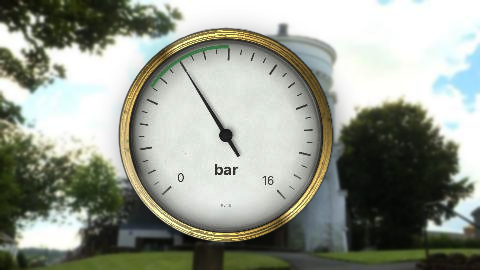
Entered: 6 bar
